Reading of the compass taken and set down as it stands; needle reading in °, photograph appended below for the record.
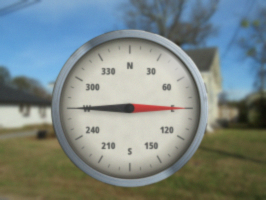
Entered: 90 °
